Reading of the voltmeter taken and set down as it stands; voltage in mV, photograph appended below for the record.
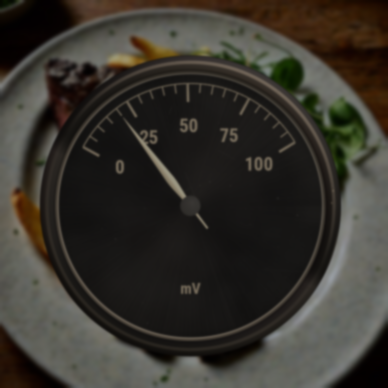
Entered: 20 mV
